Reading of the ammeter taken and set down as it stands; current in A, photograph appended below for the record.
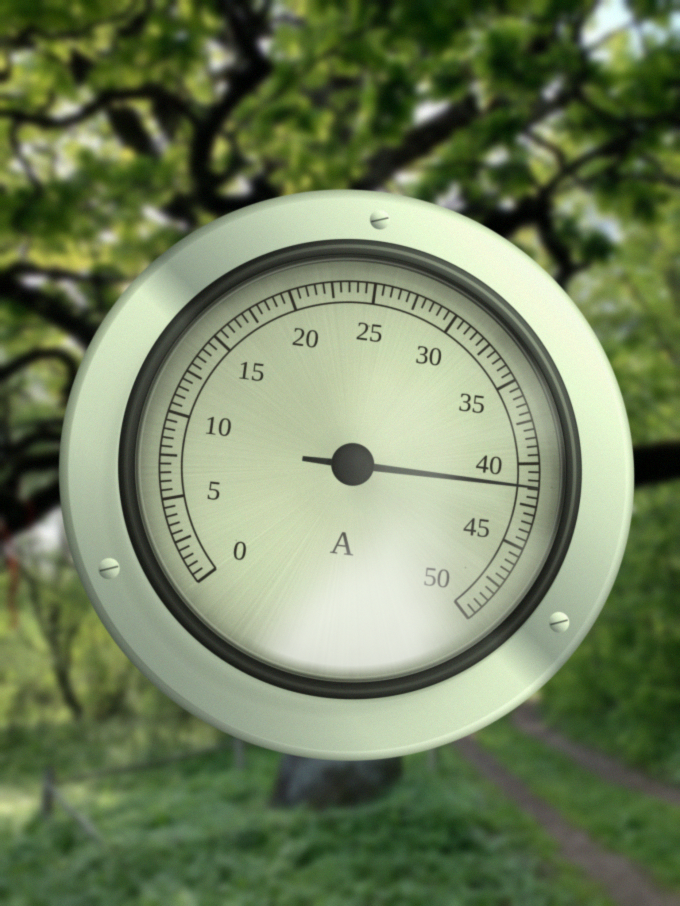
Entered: 41.5 A
